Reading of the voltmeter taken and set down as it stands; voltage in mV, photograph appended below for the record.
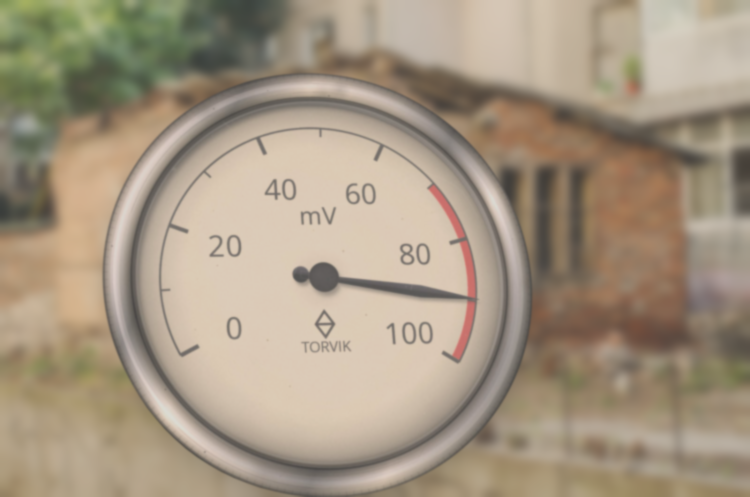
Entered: 90 mV
